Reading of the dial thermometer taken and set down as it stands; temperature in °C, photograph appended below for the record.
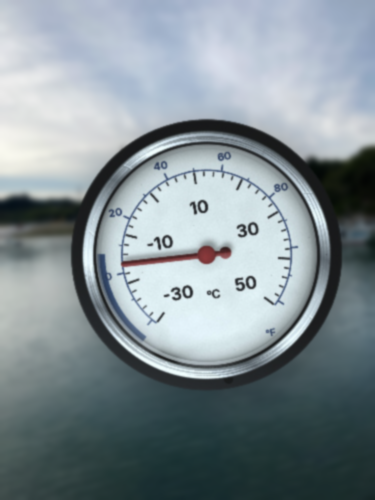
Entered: -16 °C
